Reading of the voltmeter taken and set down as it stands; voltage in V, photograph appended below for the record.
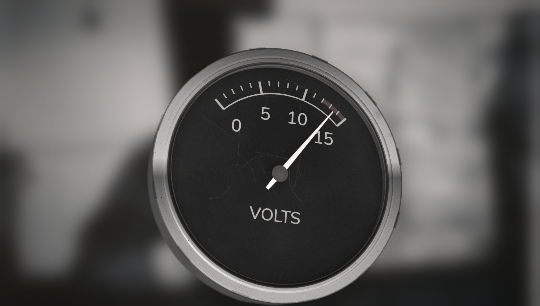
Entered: 13.5 V
